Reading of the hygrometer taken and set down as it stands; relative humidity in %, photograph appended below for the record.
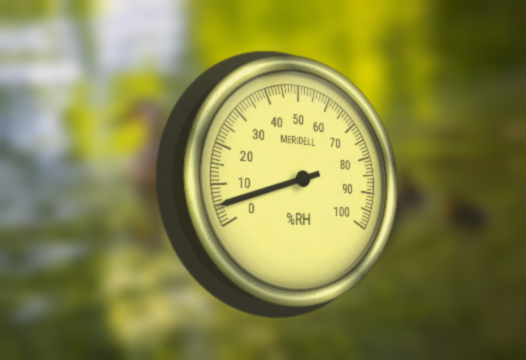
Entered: 5 %
